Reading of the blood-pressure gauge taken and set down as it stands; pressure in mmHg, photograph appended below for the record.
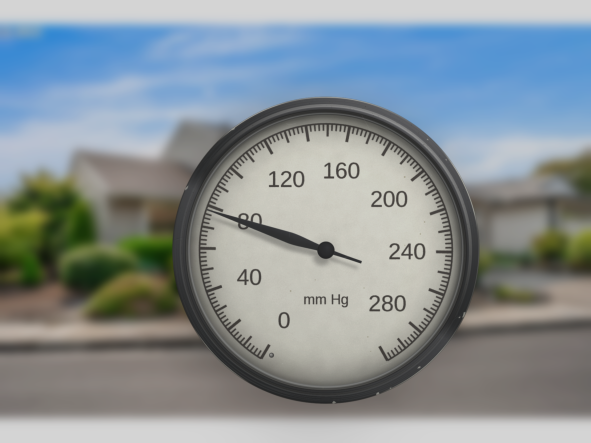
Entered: 78 mmHg
